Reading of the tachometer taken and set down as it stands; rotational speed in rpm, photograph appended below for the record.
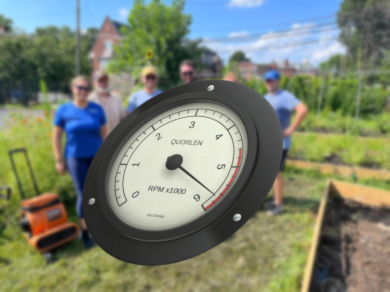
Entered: 5700 rpm
